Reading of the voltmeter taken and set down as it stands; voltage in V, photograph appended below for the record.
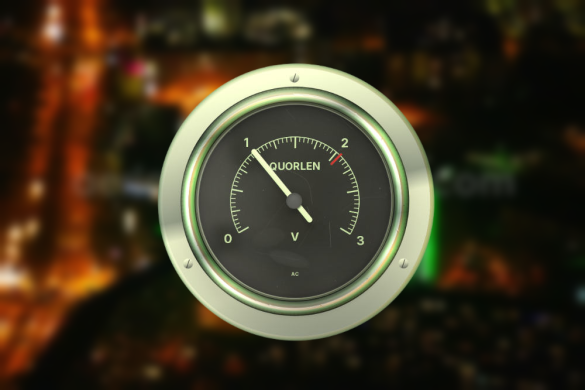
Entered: 1 V
